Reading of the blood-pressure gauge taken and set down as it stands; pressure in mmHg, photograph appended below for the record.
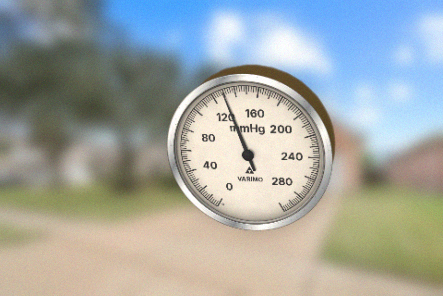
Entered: 130 mmHg
